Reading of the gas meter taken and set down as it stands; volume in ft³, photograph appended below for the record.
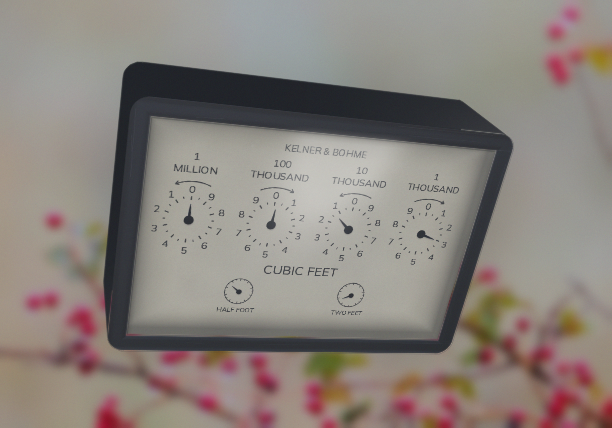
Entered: 1300 ft³
